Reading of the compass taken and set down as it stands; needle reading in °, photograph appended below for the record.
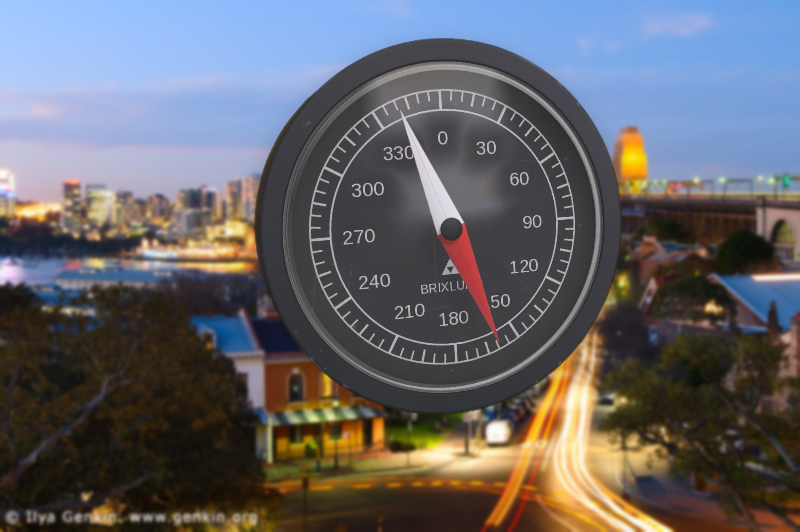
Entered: 160 °
